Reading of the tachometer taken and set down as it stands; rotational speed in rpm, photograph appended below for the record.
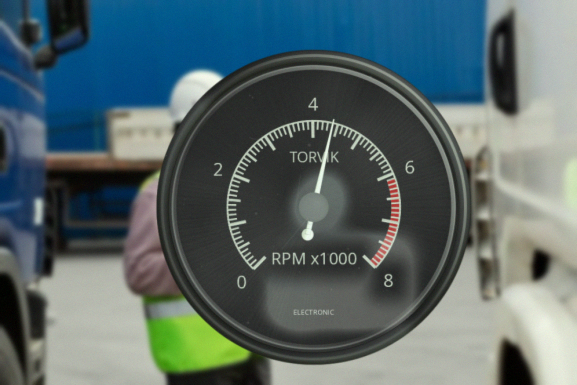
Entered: 4400 rpm
